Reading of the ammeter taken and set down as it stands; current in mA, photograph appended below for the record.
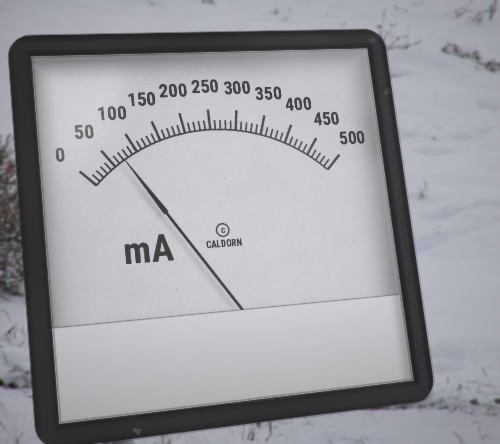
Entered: 70 mA
